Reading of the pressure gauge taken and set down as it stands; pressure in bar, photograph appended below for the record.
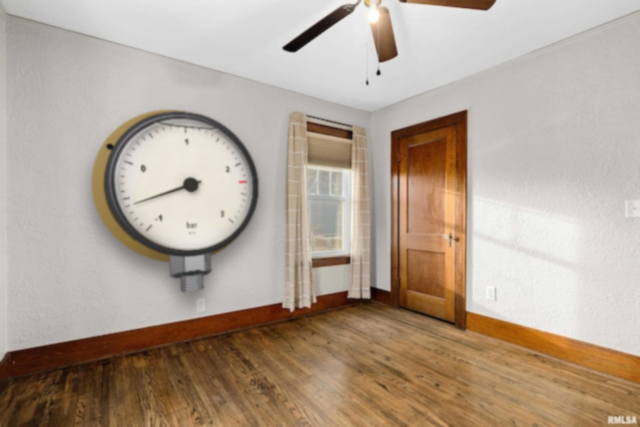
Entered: -0.6 bar
